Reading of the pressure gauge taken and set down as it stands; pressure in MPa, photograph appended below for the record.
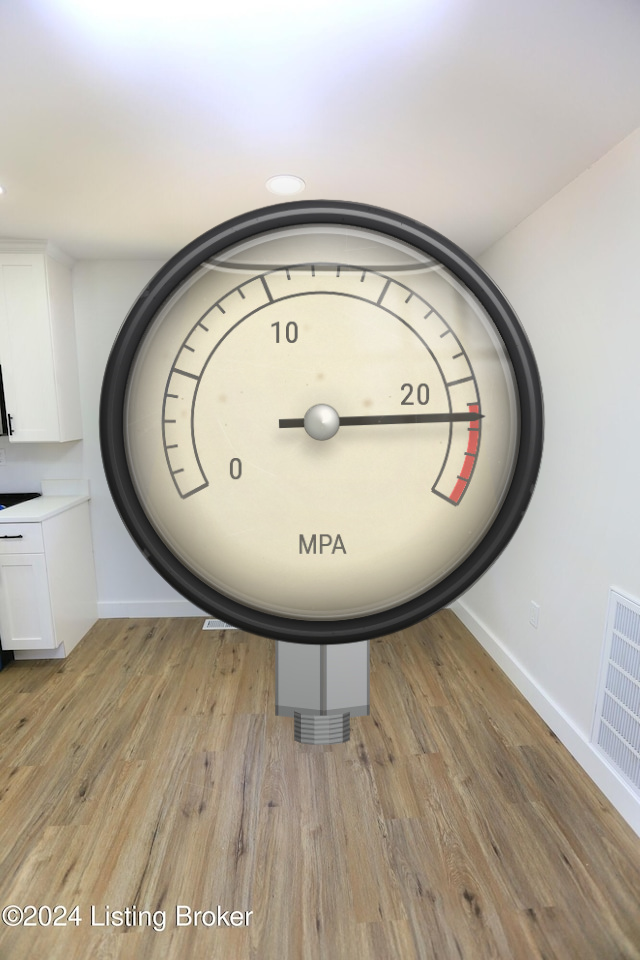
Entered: 21.5 MPa
